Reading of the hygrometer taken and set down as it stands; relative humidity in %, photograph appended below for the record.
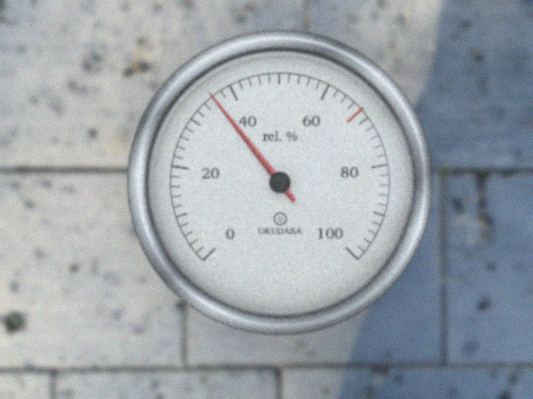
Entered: 36 %
